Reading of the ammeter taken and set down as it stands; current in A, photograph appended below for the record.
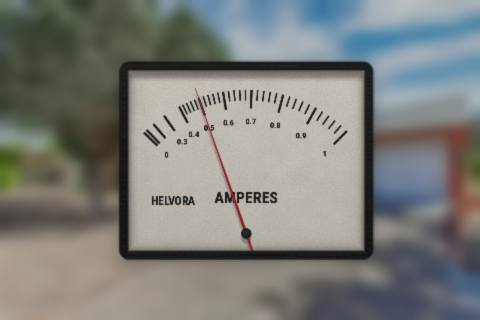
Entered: 0.5 A
